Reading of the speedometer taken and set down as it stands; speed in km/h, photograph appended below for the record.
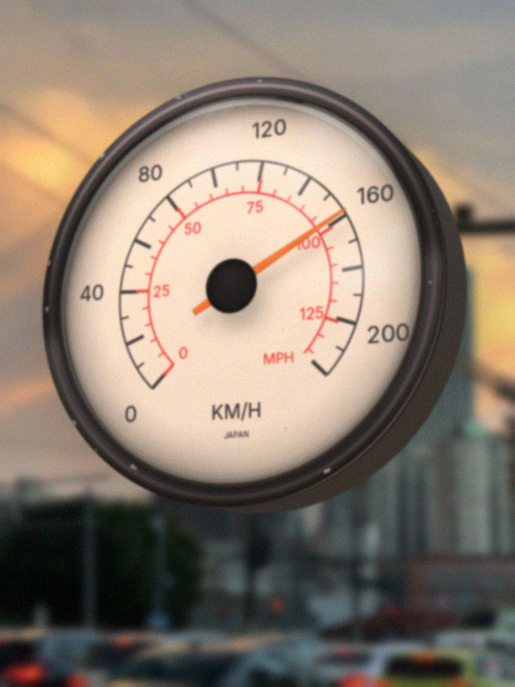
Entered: 160 km/h
